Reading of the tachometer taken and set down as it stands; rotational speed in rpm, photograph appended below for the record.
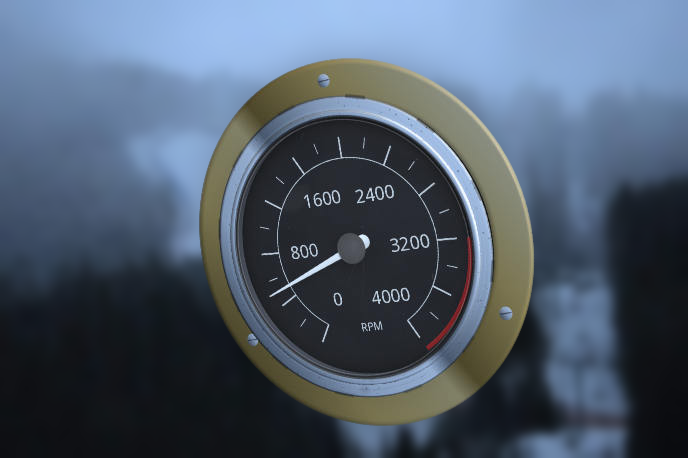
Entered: 500 rpm
